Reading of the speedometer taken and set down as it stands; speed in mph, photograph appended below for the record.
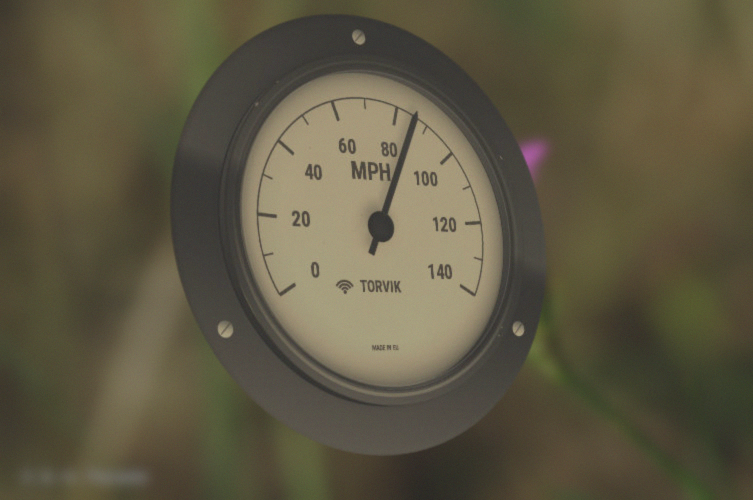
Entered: 85 mph
